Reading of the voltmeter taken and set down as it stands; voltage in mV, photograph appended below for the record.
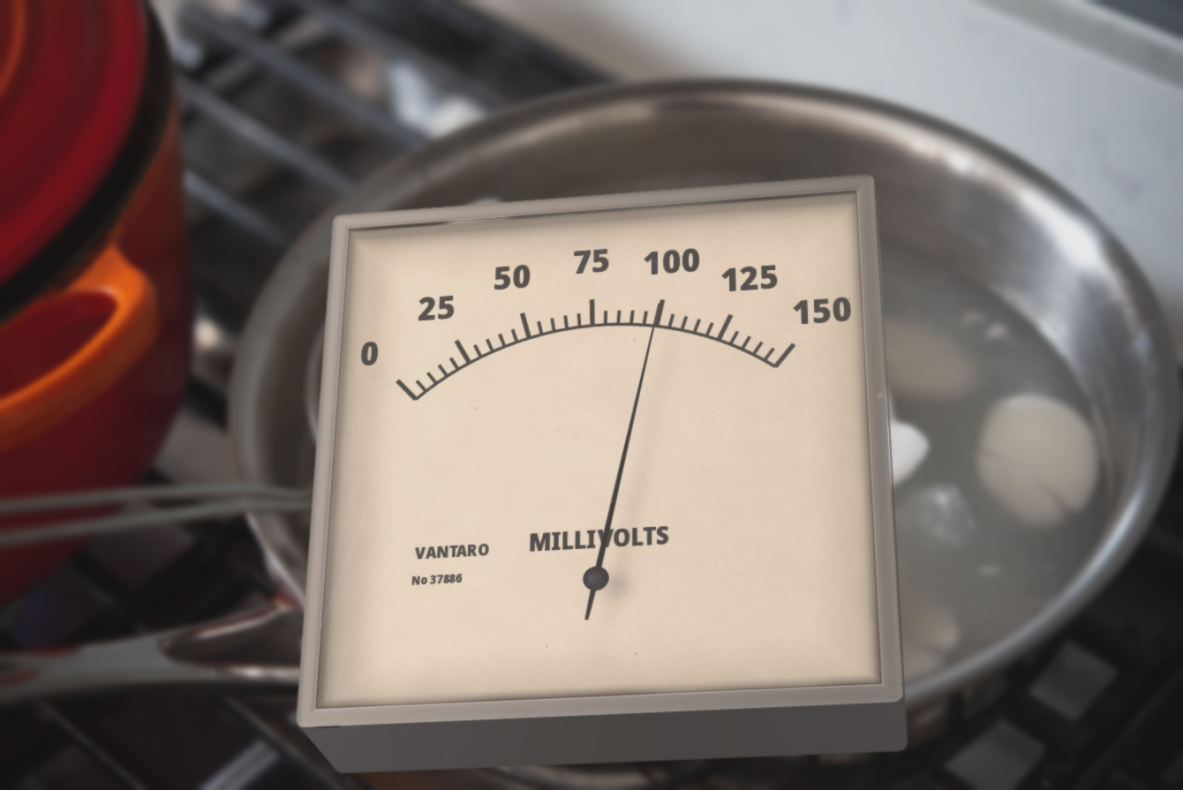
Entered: 100 mV
